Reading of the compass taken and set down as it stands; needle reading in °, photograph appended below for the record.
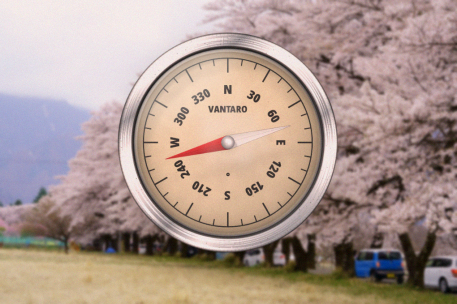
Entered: 255 °
